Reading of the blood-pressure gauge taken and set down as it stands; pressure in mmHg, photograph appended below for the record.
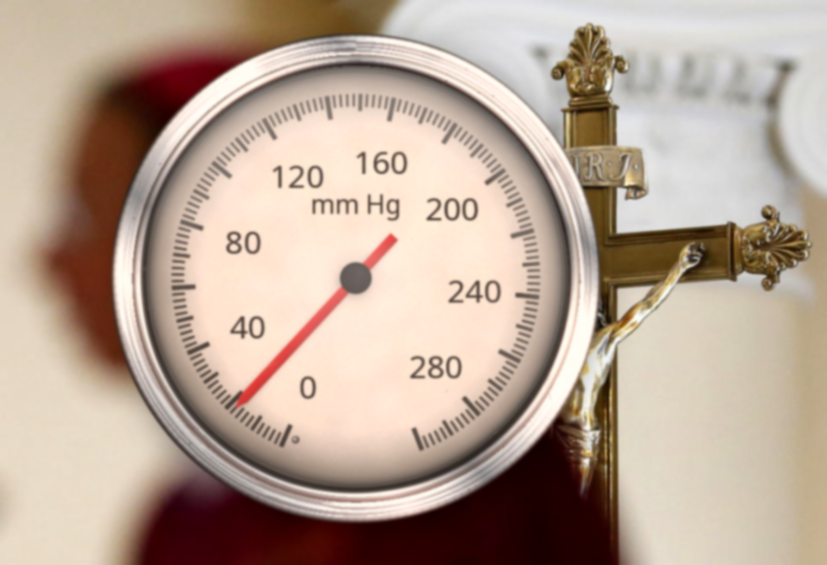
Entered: 18 mmHg
